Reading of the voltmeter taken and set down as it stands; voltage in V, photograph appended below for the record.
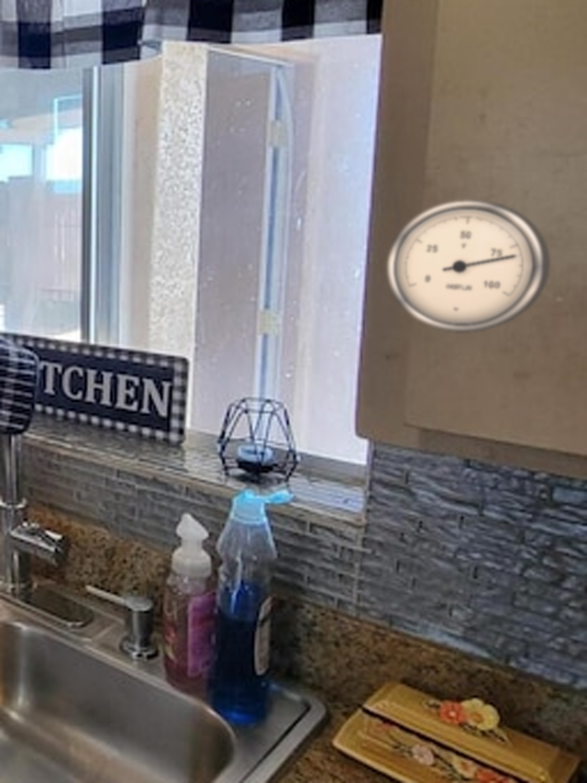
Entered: 80 V
